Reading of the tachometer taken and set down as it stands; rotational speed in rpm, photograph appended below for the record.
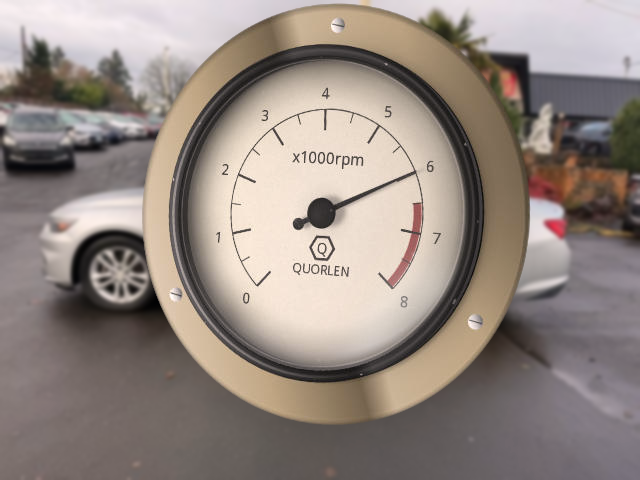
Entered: 6000 rpm
